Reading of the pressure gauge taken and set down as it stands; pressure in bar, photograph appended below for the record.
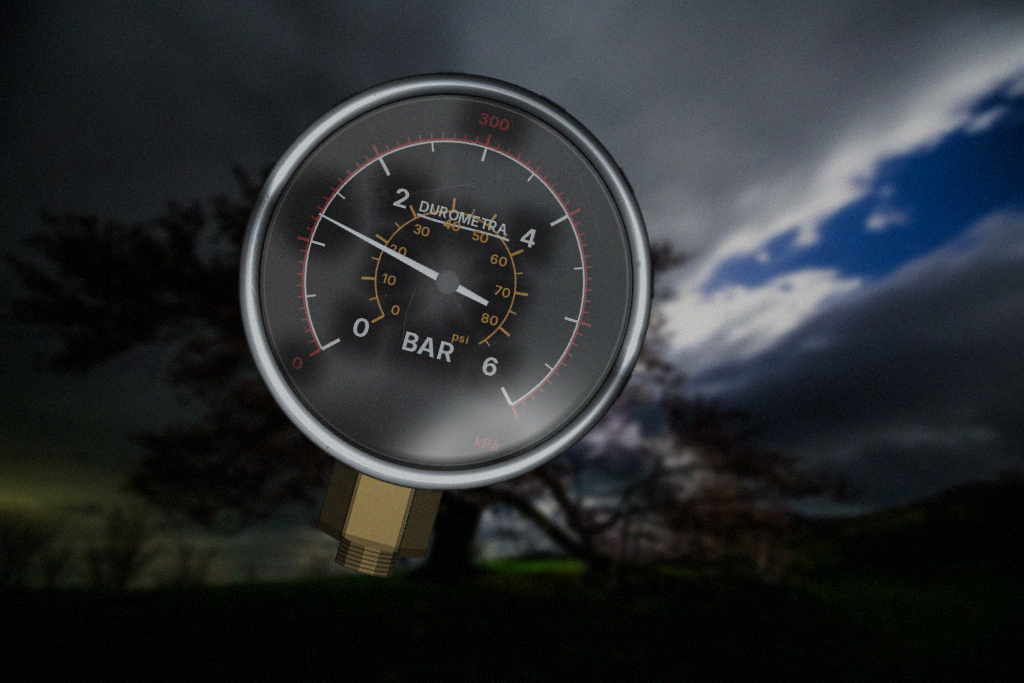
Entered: 1.25 bar
